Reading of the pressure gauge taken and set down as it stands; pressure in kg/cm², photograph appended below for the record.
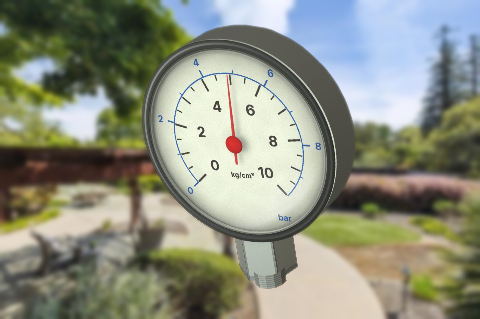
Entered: 5 kg/cm²
